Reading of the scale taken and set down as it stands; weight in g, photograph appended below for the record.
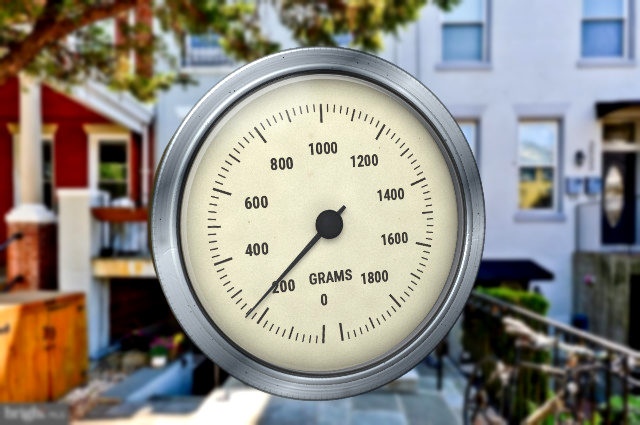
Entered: 240 g
